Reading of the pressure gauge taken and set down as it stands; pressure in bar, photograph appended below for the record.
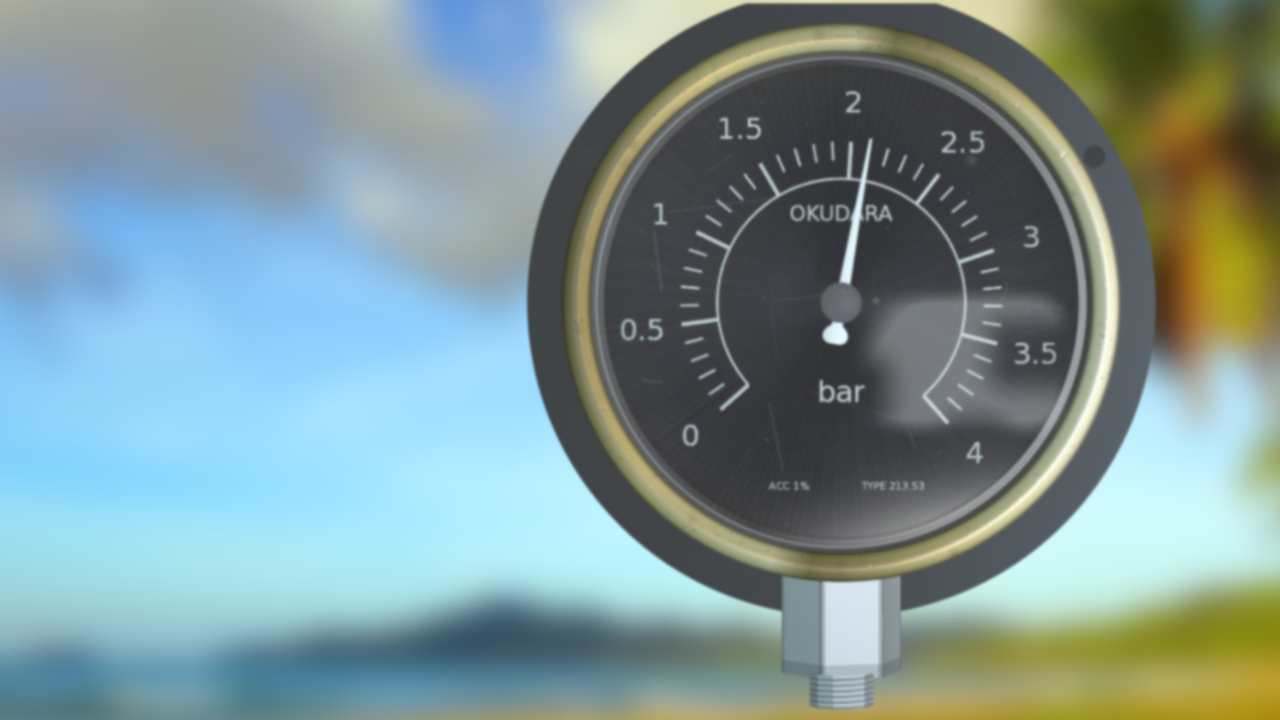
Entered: 2.1 bar
